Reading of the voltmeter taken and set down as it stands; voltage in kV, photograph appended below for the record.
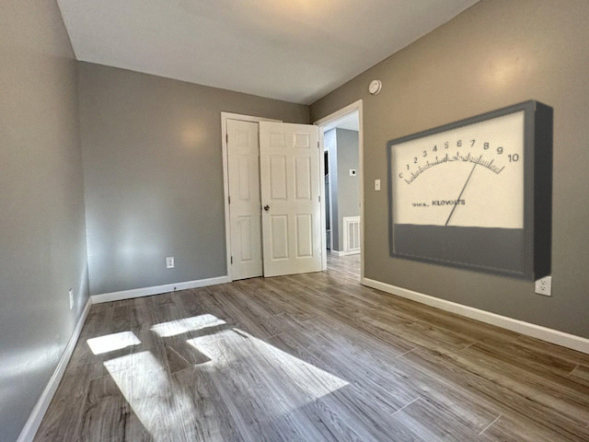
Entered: 8 kV
